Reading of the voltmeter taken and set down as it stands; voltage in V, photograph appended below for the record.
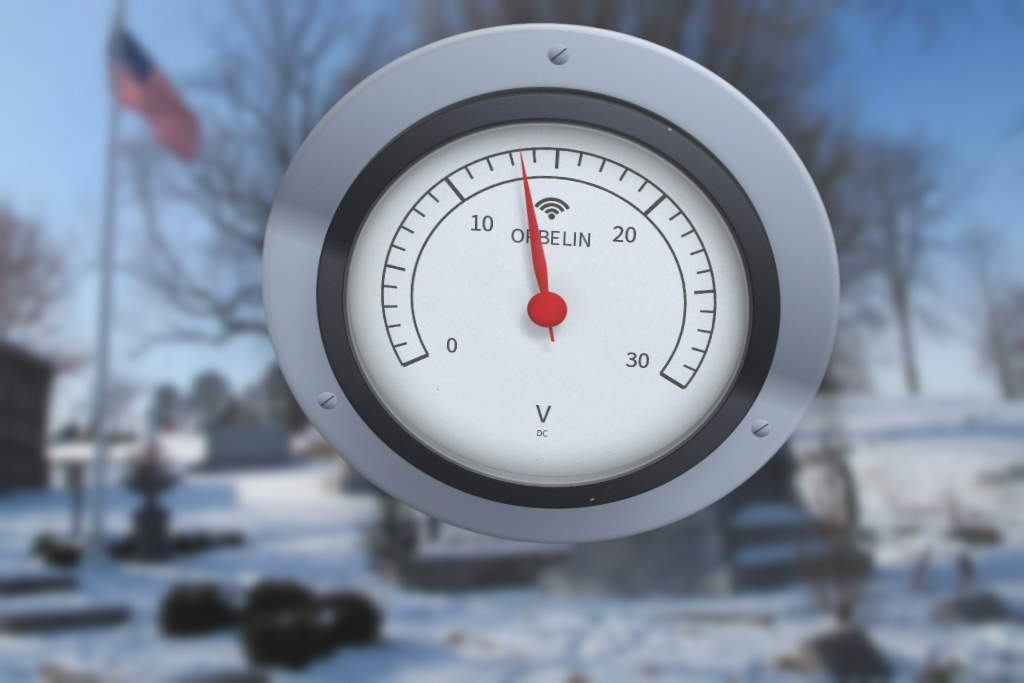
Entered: 13.5 V
